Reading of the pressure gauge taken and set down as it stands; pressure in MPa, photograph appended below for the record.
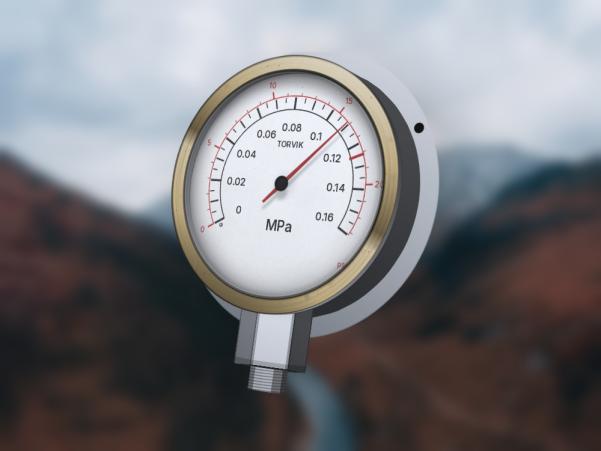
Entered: 0.11 MPa
